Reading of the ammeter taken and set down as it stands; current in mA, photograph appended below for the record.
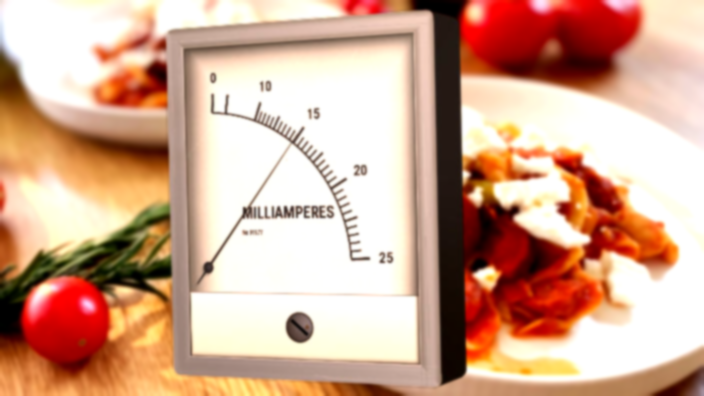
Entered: 15 mA
